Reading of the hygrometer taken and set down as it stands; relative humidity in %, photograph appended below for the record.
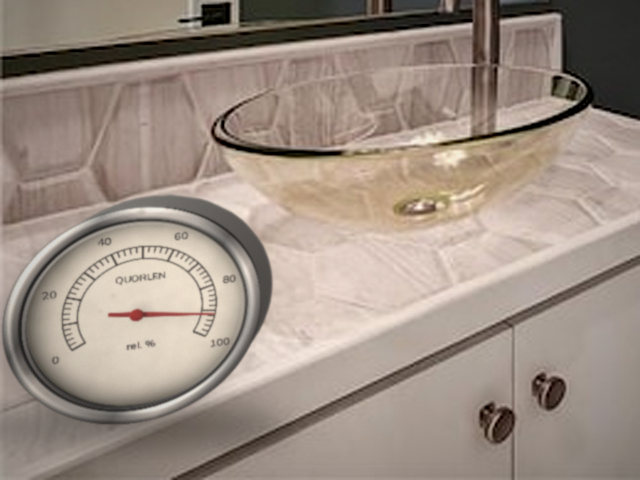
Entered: 90 %
